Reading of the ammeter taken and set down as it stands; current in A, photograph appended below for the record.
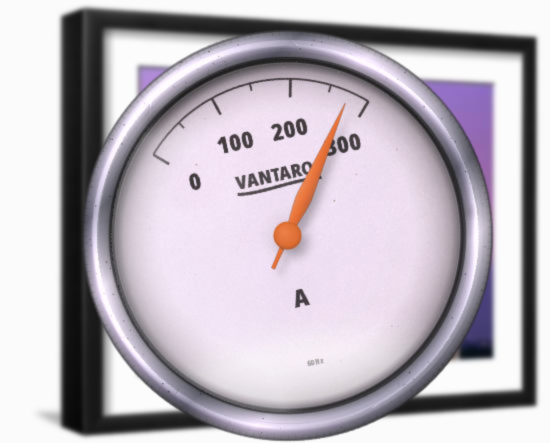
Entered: 275 A
